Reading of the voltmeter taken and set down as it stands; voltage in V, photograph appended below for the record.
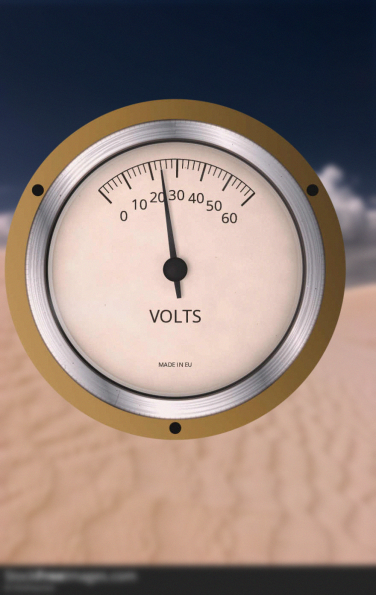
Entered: 24 V
